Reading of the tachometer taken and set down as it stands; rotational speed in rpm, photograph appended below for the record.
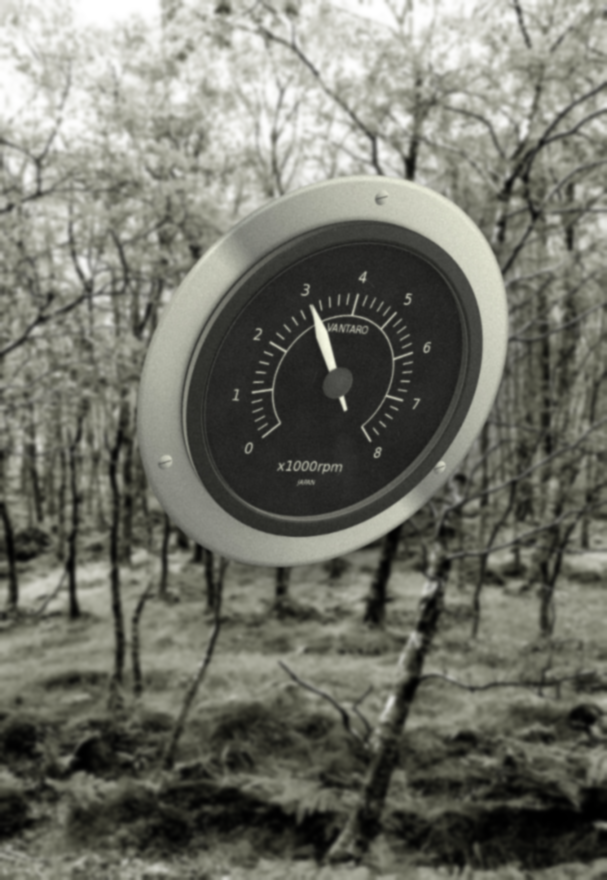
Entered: 3000 rpm
